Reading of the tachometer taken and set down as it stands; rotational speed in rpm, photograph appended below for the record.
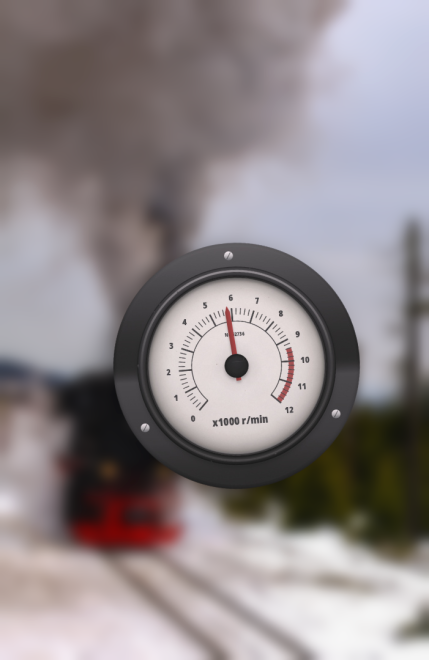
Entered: 5800 rpm
